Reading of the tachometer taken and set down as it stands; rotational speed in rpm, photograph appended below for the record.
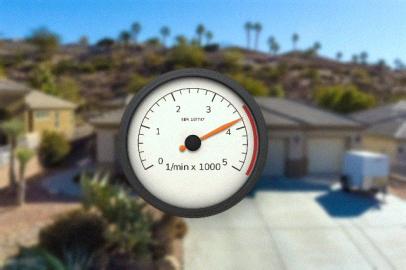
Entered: 3800 rpm
